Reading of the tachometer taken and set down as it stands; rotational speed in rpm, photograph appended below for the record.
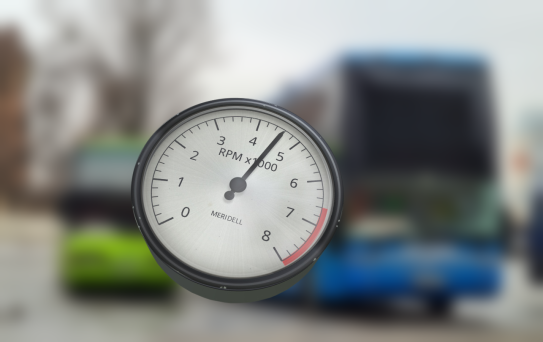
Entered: 4600 rpm
